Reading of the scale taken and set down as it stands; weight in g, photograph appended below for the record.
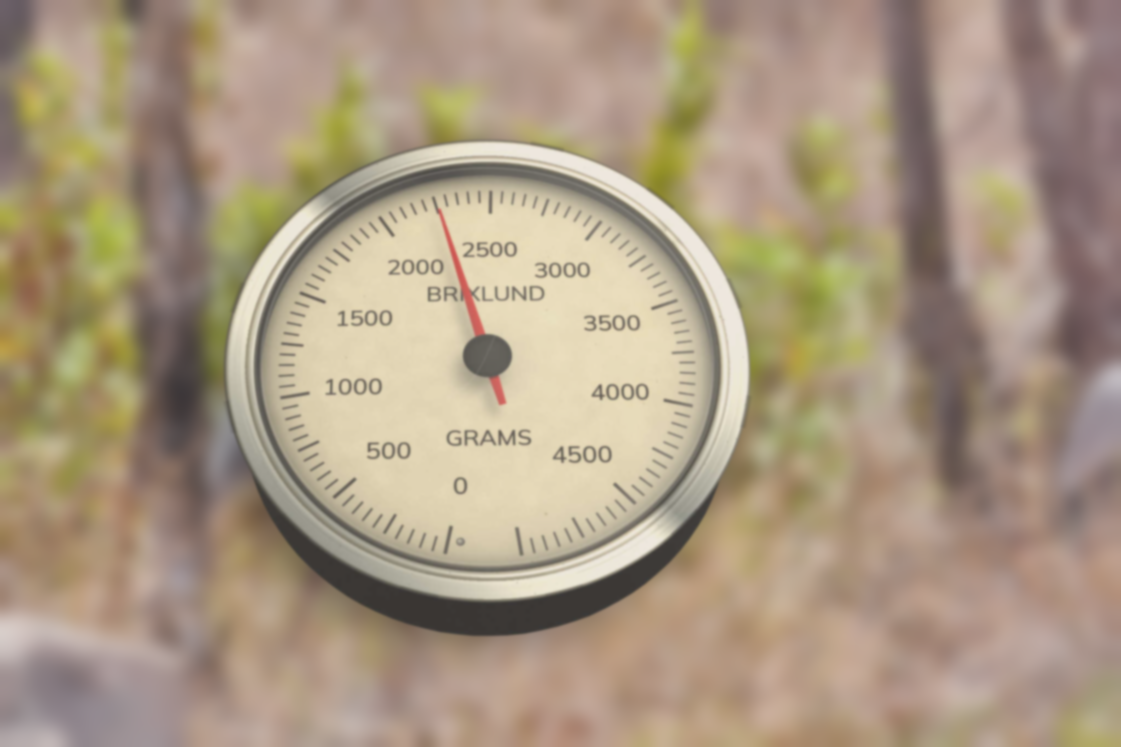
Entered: 2250 g
